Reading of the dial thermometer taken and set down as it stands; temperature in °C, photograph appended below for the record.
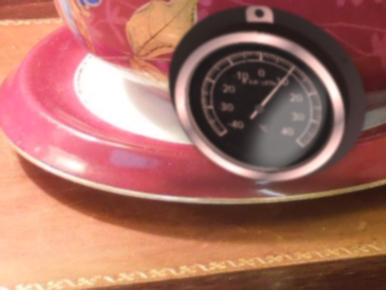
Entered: 10 °C
